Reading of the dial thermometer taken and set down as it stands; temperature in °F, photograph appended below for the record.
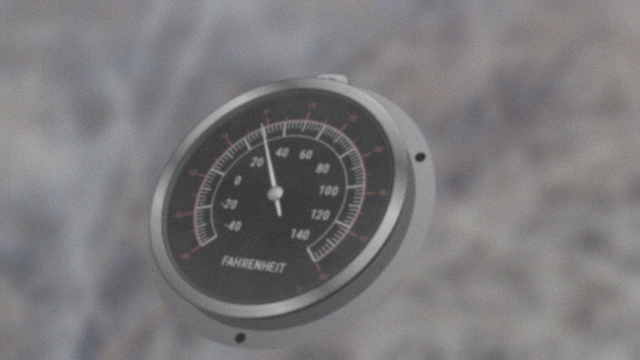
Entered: 30 °F
